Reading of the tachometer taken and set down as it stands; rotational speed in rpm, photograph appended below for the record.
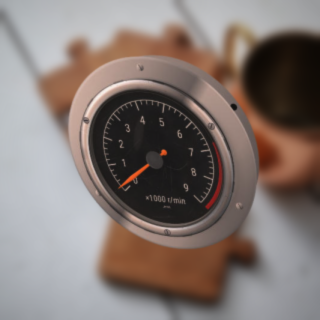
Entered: 200 rpm
